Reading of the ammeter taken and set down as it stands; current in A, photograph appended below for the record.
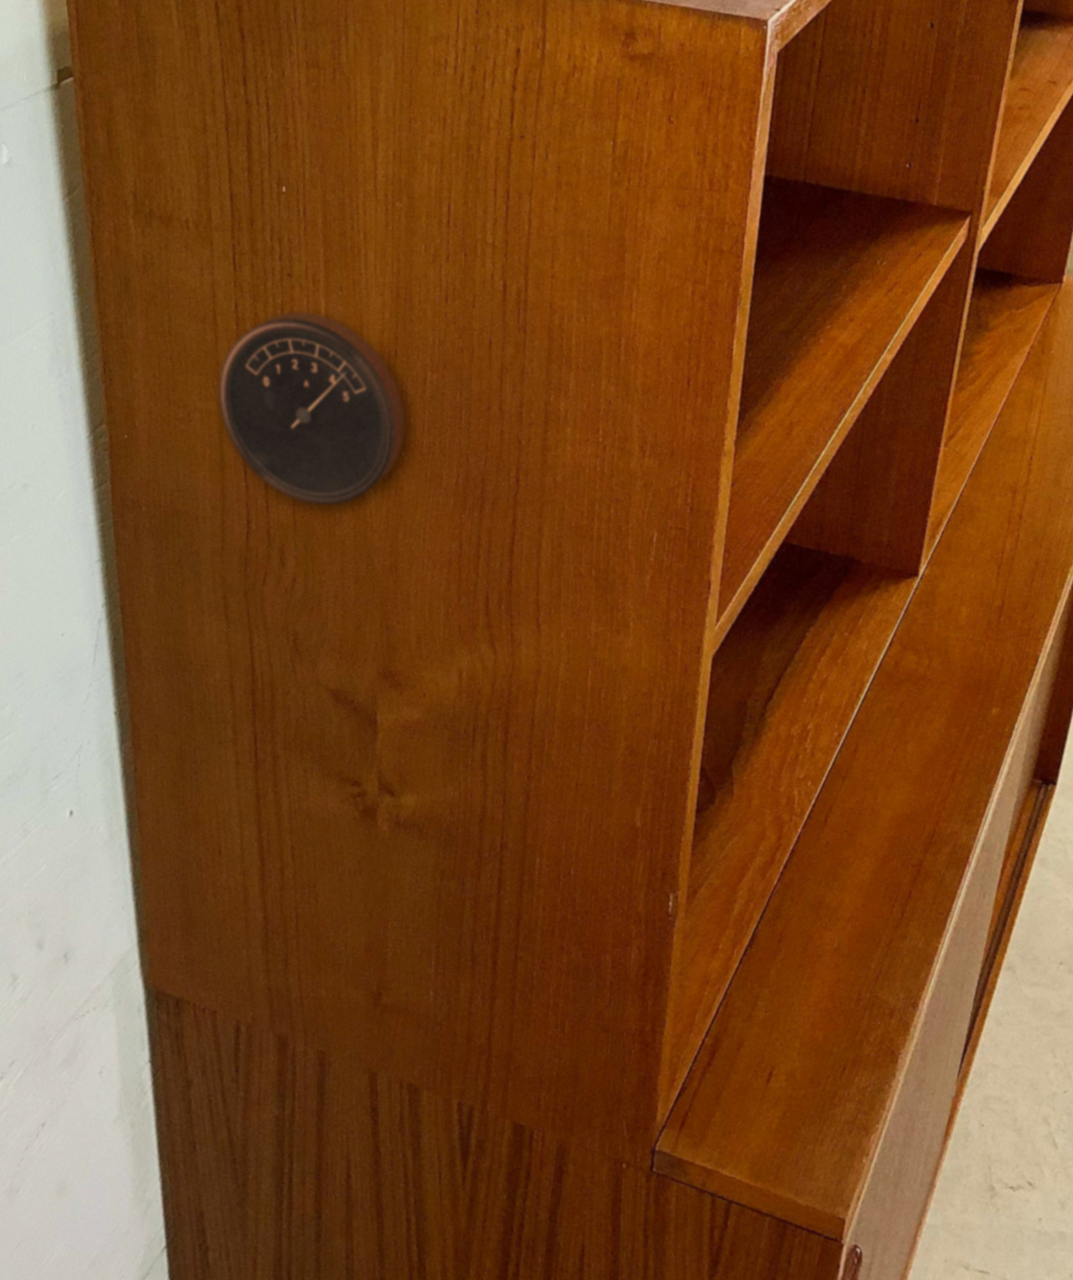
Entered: 4.25 A
